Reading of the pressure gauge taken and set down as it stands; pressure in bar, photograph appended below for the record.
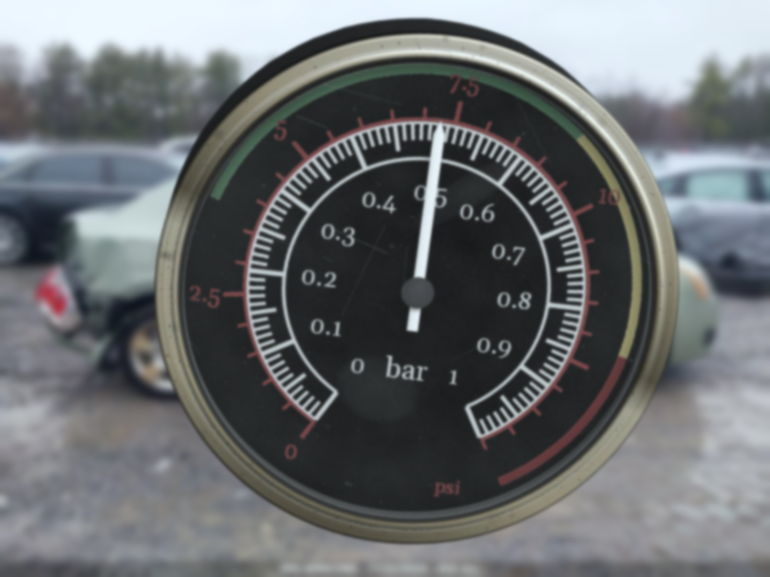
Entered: 0.5 bar
